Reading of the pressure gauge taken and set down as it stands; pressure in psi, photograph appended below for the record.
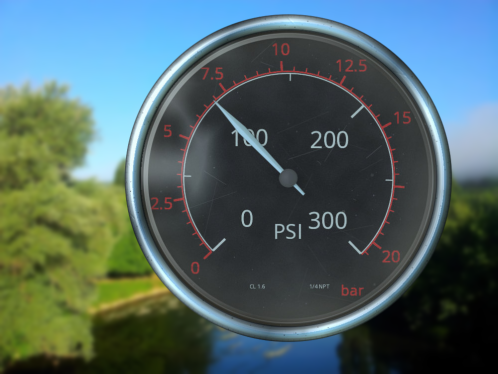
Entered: 100 psi
